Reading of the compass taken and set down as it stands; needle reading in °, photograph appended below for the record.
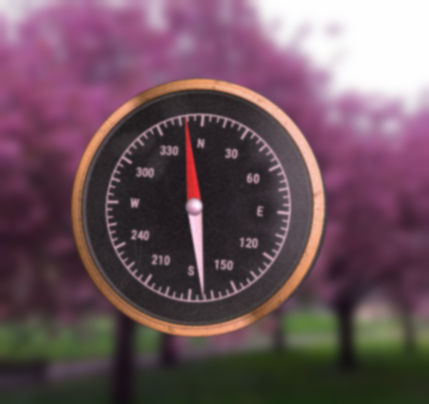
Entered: 350 °
